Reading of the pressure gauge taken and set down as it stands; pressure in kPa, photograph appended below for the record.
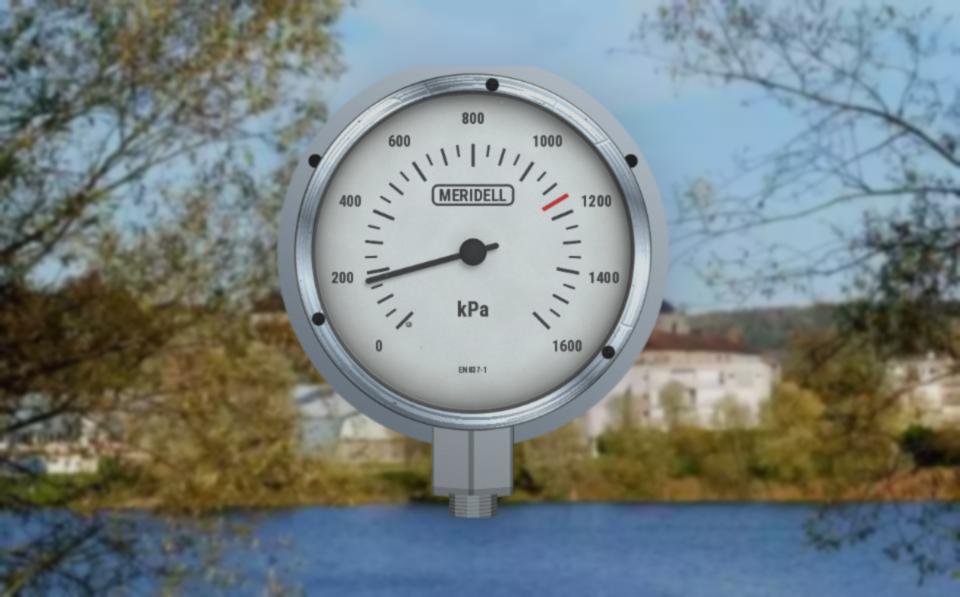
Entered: 175 kPa
